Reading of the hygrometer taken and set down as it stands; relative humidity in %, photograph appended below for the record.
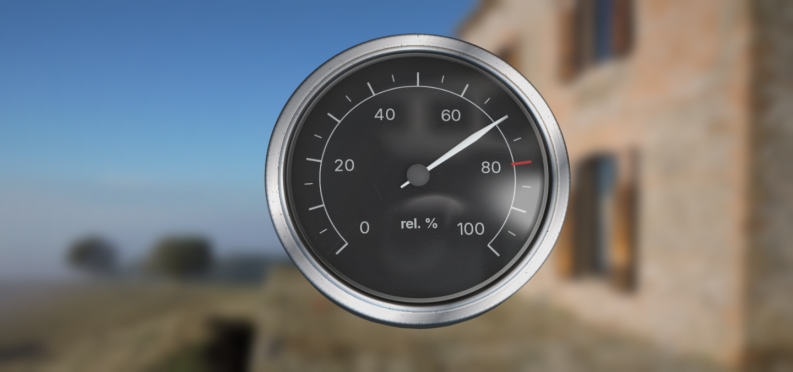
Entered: 70 %
